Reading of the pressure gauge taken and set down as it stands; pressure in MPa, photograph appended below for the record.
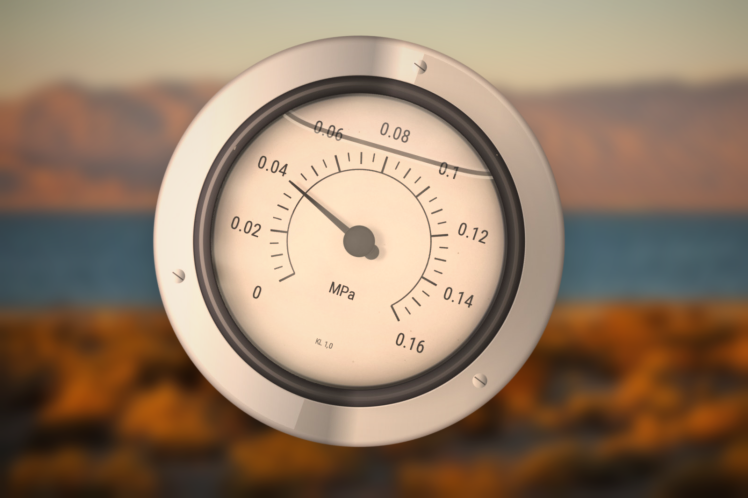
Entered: 0.04 MPa
